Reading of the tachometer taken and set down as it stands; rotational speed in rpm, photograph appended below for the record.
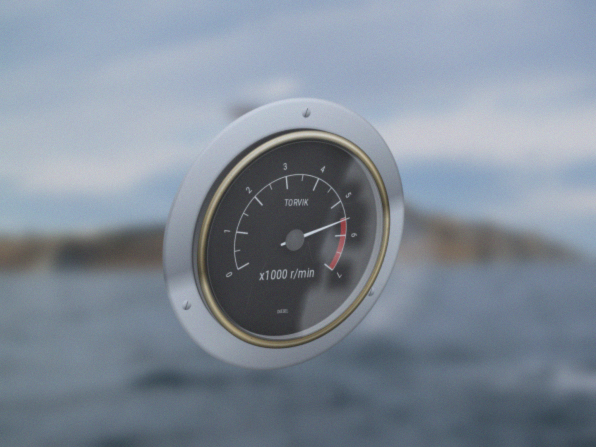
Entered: 5500 rpm
